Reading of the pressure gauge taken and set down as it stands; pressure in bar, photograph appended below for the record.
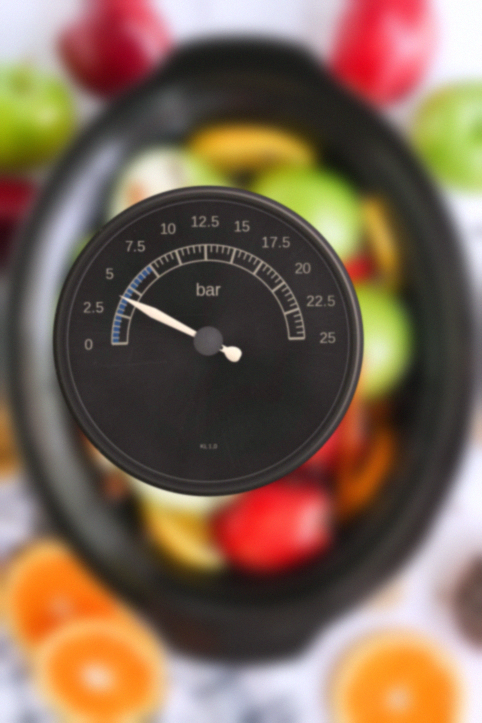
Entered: 4 bar
